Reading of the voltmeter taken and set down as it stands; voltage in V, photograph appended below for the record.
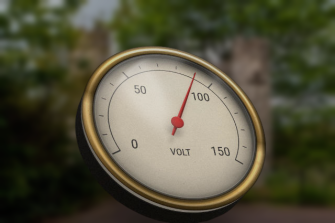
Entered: 90 V
